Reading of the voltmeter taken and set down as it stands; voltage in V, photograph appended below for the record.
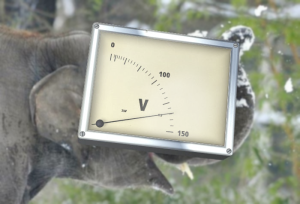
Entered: 135 V
